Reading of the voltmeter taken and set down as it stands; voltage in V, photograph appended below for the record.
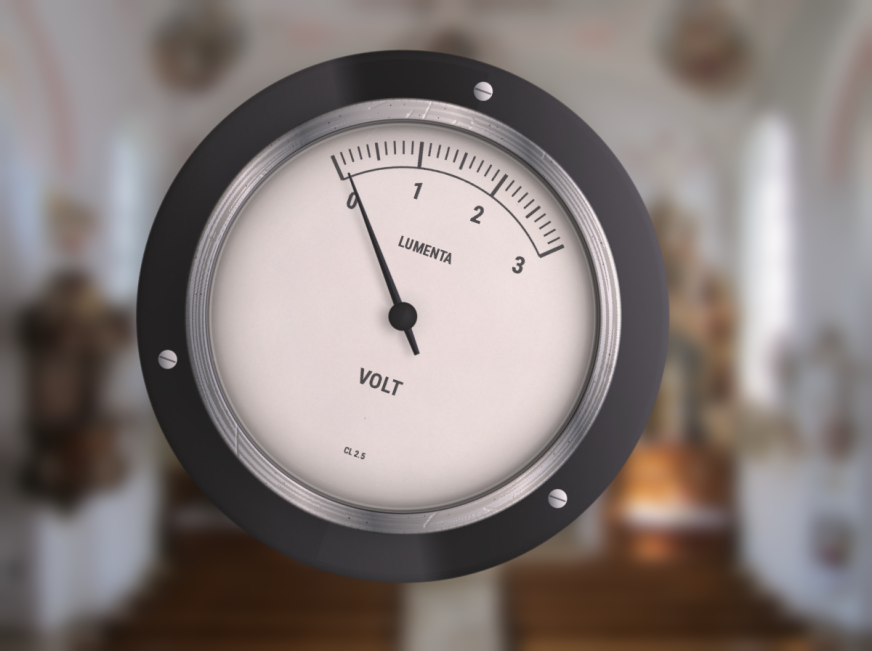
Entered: 0.1 V
